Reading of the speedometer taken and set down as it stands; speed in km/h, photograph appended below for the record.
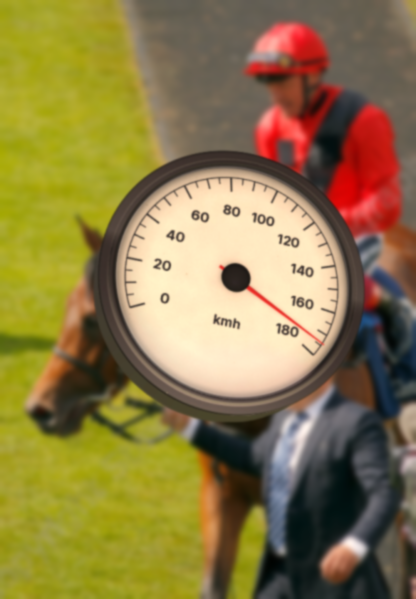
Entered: 175 km/h
